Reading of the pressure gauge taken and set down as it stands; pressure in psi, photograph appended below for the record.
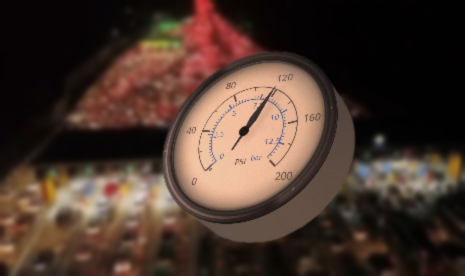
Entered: 120 psi
